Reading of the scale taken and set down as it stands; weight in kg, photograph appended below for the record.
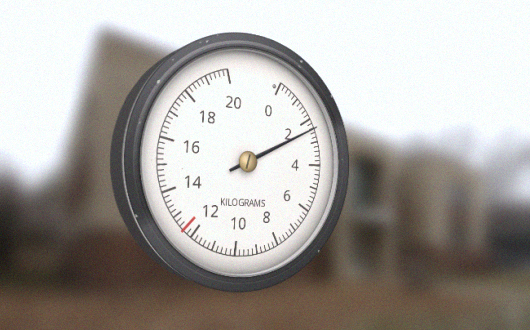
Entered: 2.4 kg
